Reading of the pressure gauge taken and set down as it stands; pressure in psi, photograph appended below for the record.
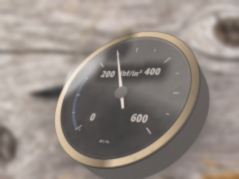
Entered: 250 psi
